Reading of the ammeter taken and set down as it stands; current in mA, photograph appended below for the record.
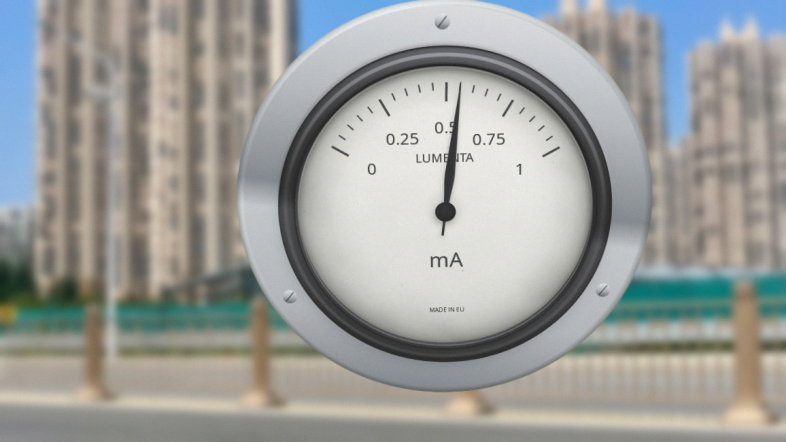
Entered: 0.55 mA
